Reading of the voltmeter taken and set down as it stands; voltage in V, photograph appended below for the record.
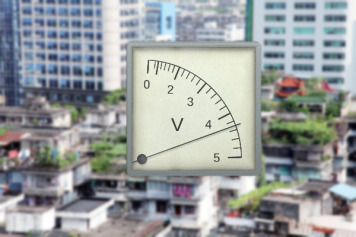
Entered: 4.3 V
